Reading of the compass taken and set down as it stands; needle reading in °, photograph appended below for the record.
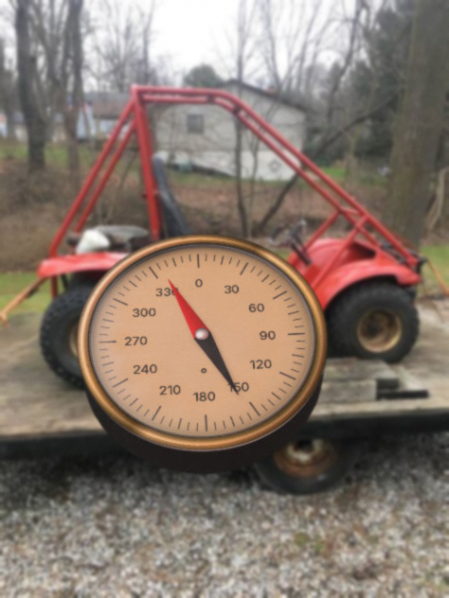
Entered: 335 °
